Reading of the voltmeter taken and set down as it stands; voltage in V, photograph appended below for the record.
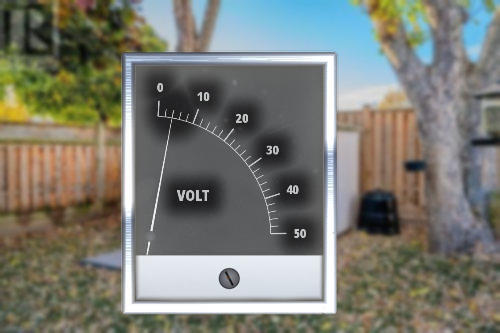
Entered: 4 V
